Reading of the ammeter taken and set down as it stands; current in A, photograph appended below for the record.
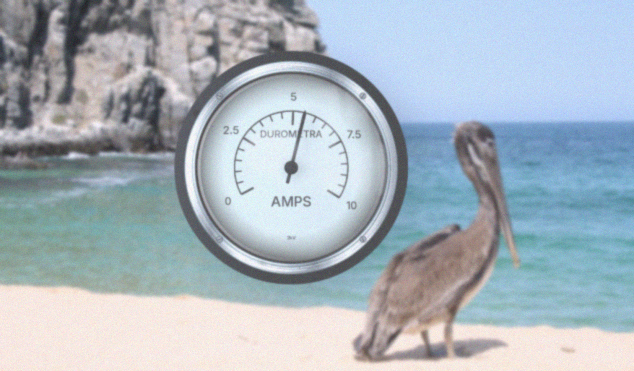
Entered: 5.5 A
